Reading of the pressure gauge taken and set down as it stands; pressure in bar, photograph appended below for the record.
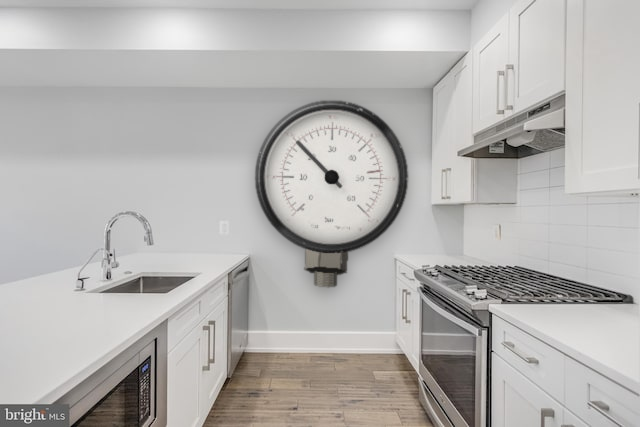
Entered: 20 bar
